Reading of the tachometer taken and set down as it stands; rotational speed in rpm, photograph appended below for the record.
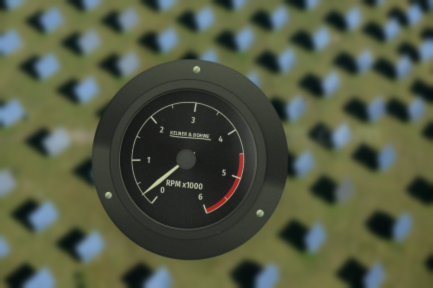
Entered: 250 rpm
